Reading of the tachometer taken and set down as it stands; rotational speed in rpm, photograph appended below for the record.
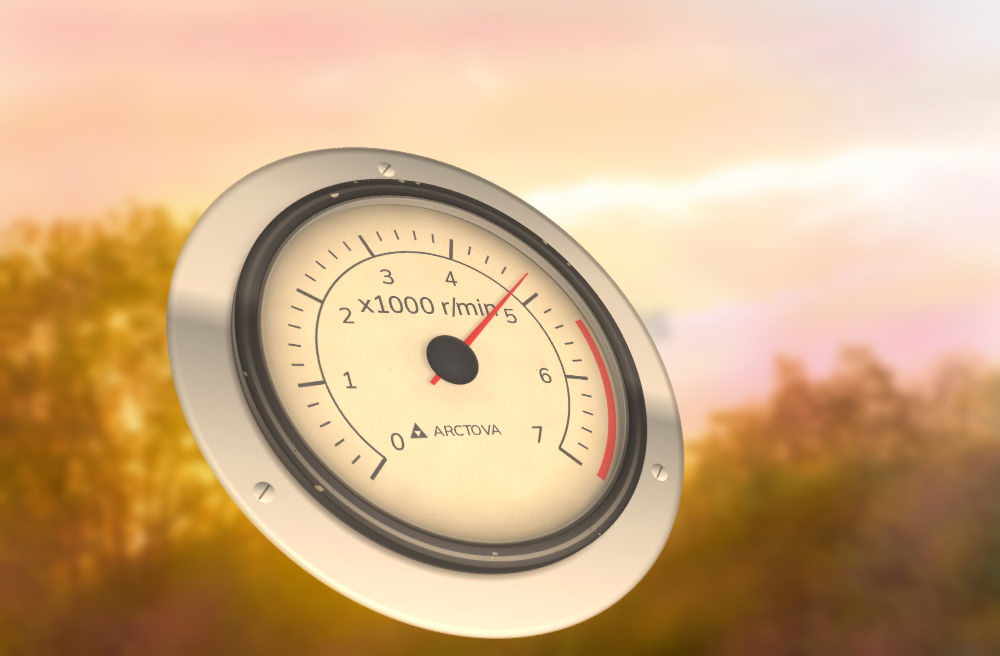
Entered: 4800 rpm
